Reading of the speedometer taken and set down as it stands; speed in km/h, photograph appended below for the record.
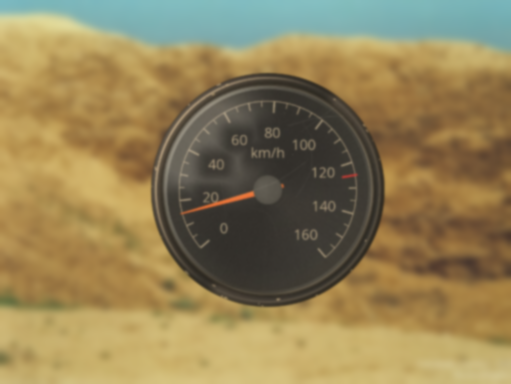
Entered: 15 km/h
